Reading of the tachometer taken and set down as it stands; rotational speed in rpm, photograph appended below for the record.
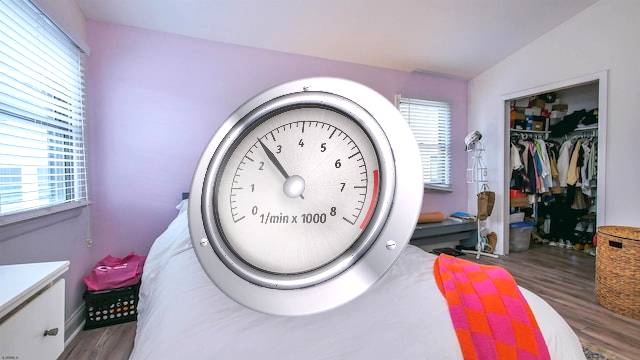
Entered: 2600 rpm
